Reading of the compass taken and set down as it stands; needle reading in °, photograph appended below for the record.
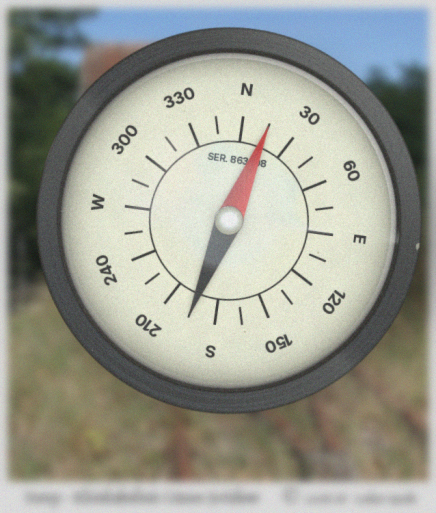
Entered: 15 °
